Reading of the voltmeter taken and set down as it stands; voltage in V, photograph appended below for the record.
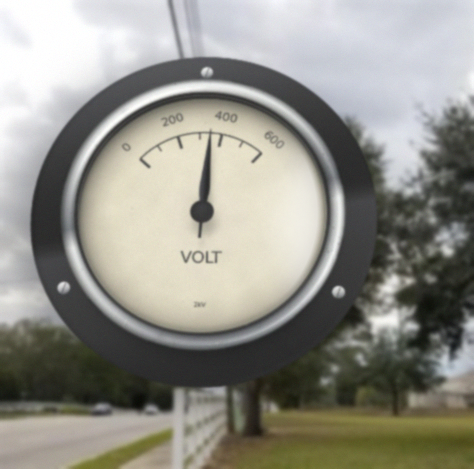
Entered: 350 V
